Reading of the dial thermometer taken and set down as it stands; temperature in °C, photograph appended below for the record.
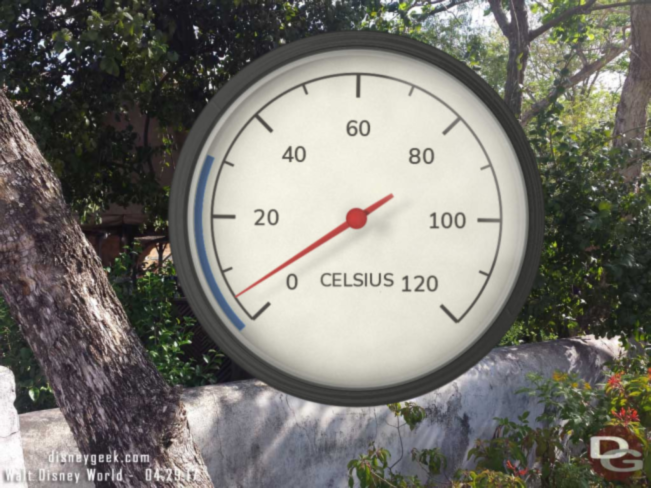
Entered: 5 °C
